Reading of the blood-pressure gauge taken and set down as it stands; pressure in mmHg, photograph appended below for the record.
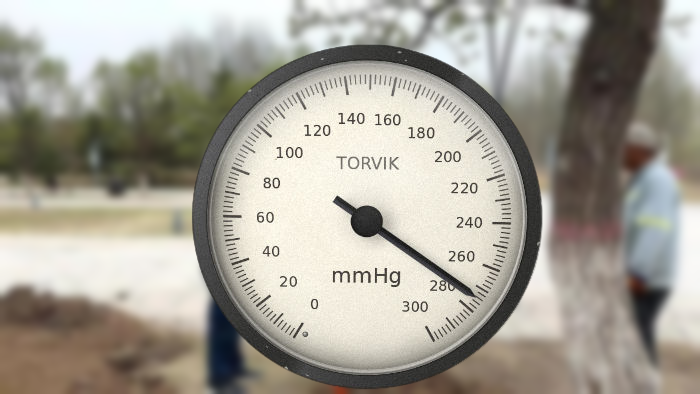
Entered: 274 mmHg
